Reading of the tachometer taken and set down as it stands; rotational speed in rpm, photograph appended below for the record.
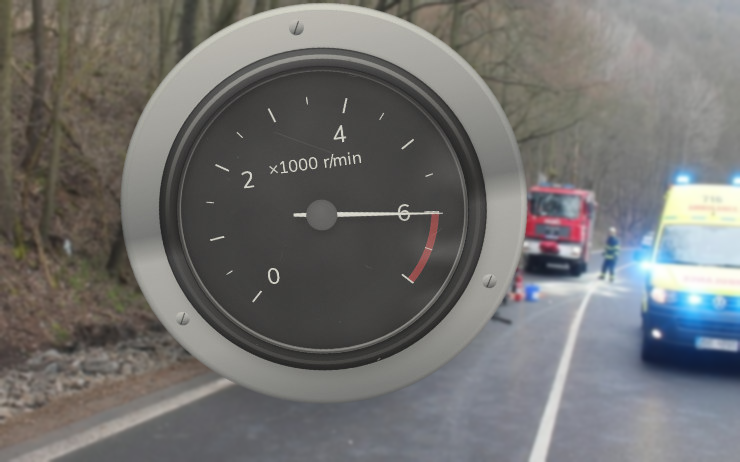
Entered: 6000 rpm
